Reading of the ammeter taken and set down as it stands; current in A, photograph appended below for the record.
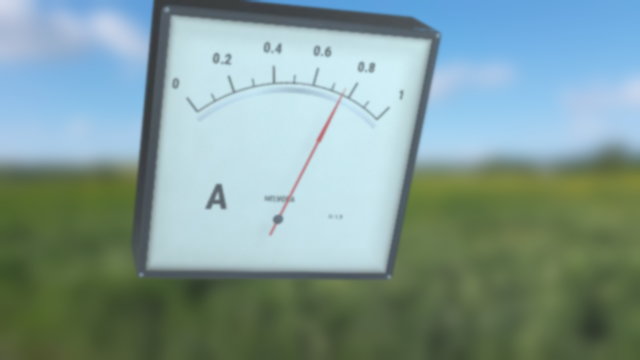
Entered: 0.75 A
